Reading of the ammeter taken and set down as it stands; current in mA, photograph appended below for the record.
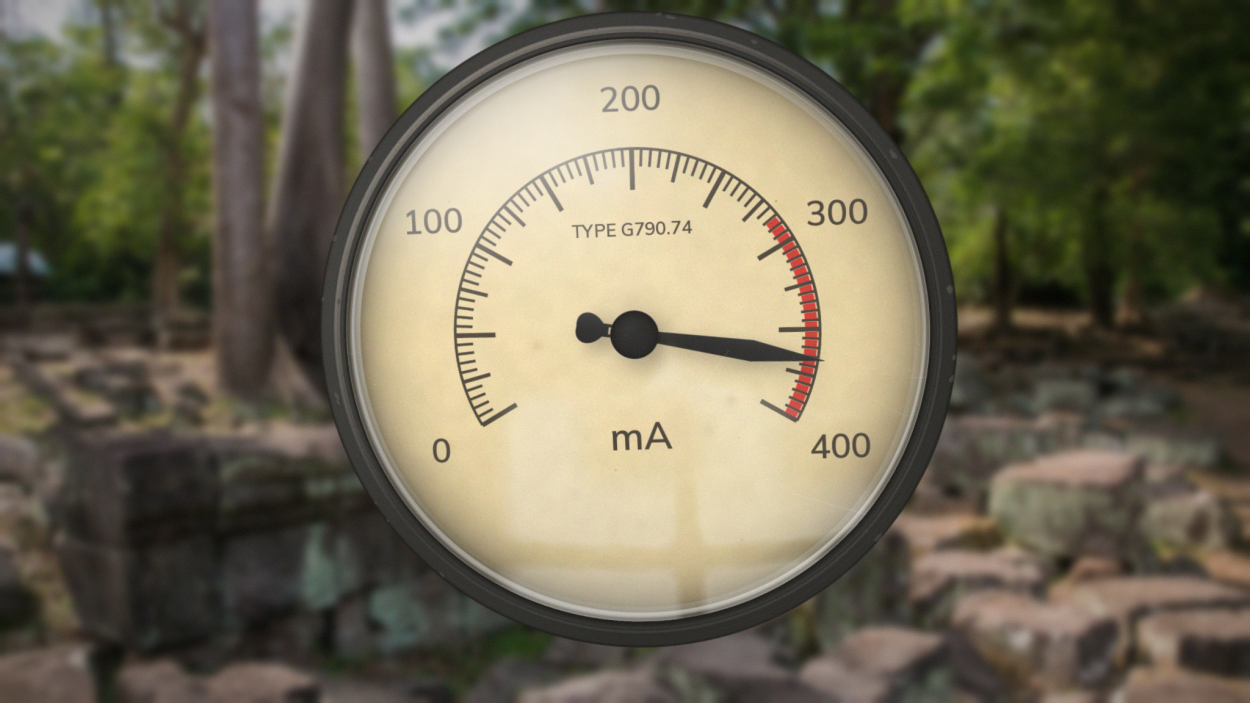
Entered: 365 mA
